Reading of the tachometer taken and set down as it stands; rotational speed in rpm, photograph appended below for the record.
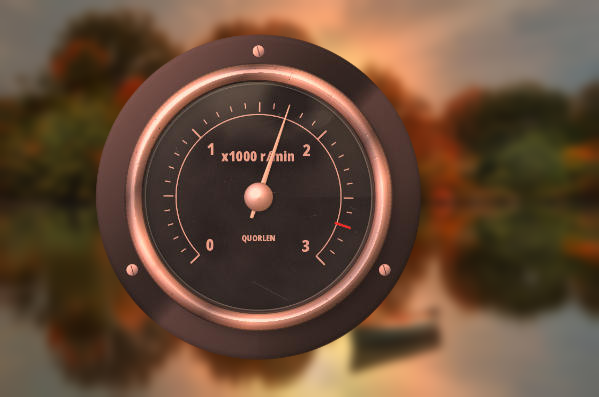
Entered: 1700 rpm
